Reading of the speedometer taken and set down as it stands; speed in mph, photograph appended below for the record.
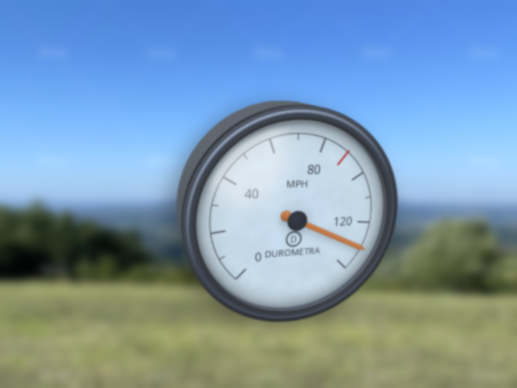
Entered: 130 mph
